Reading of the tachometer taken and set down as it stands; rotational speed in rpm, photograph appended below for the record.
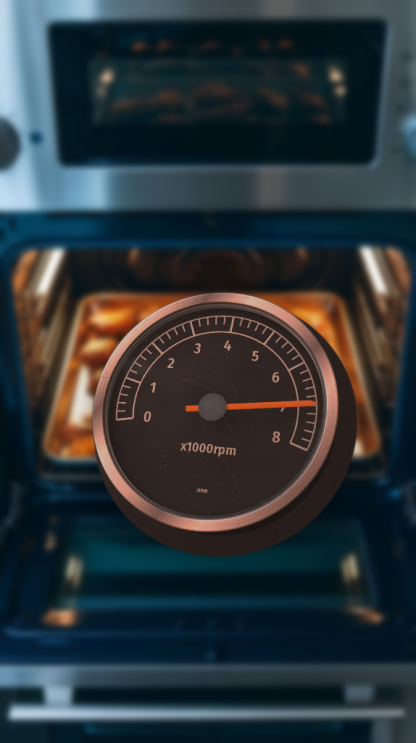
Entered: 7000 rpm
